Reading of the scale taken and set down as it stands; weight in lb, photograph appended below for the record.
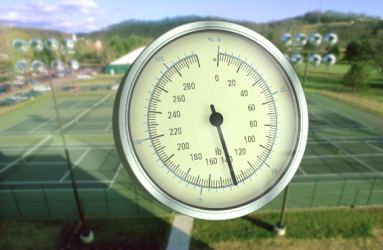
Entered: 140 lb
